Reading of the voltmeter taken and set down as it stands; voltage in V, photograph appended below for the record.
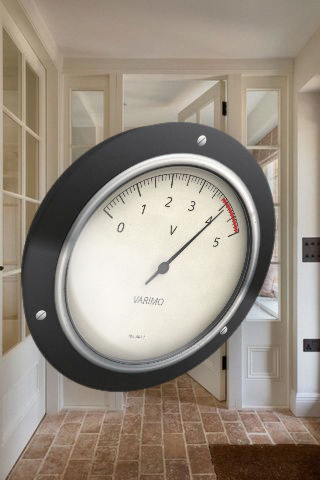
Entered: 4 V
